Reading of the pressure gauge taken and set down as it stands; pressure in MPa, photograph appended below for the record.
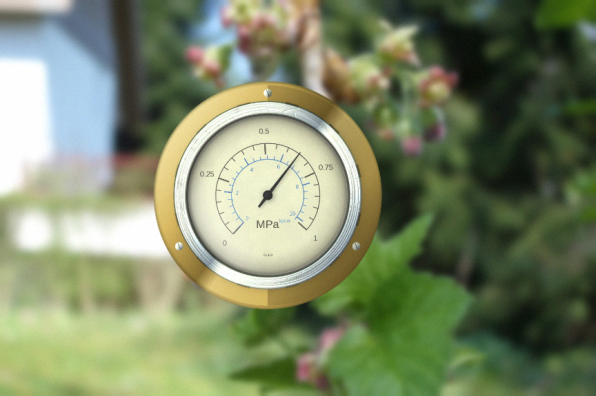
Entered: 0.65 MPa
